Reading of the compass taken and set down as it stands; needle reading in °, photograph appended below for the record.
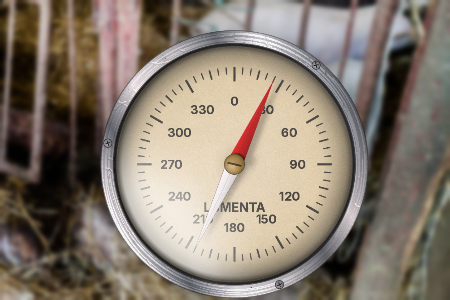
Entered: 25 °
